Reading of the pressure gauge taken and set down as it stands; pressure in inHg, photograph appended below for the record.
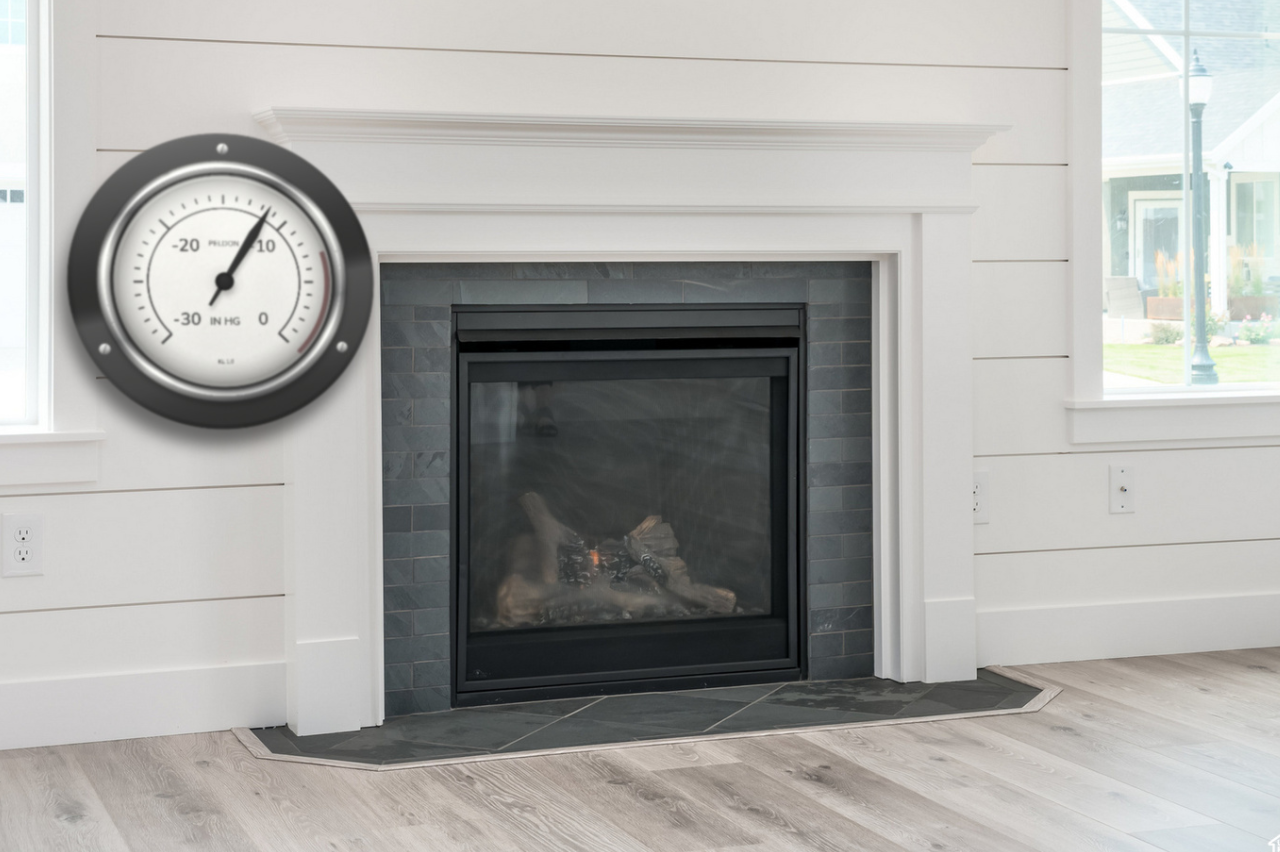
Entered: -11.5 inHg
